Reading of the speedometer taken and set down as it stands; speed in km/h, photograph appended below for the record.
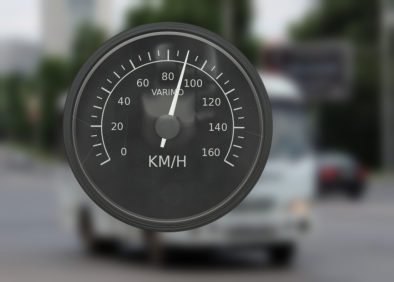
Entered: 90 km/h
